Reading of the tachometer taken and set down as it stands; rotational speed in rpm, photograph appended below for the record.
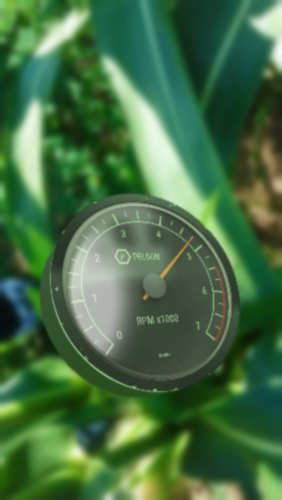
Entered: 4750 rpm
